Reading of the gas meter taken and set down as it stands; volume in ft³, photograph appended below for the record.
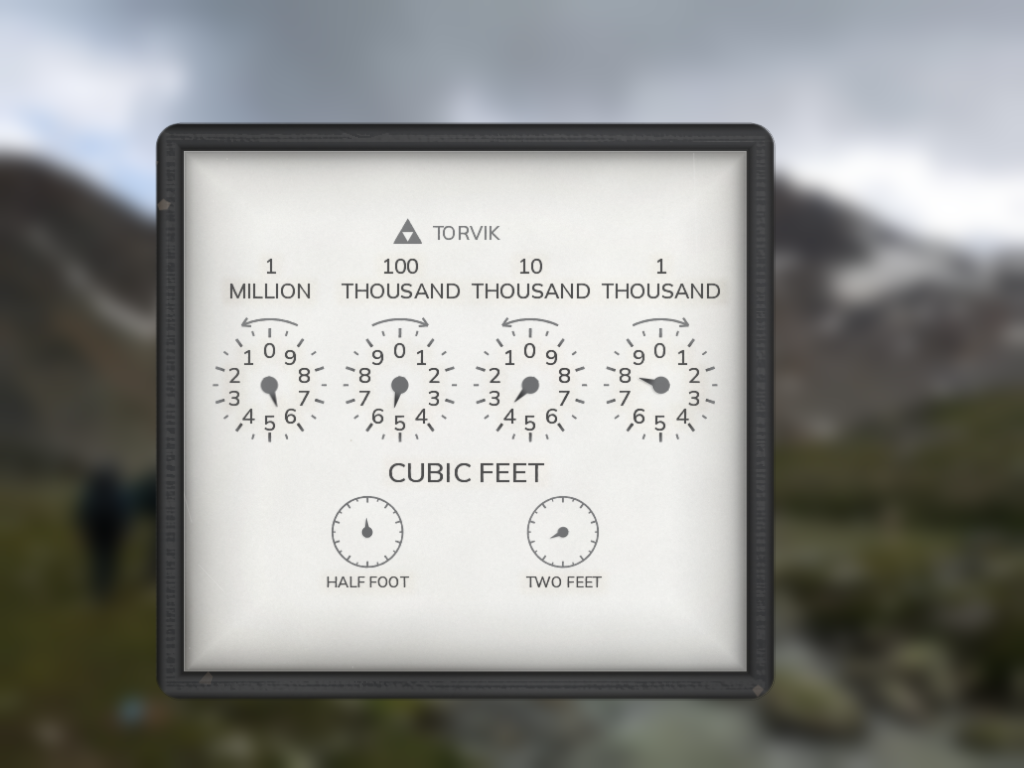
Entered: 553800 ft³
